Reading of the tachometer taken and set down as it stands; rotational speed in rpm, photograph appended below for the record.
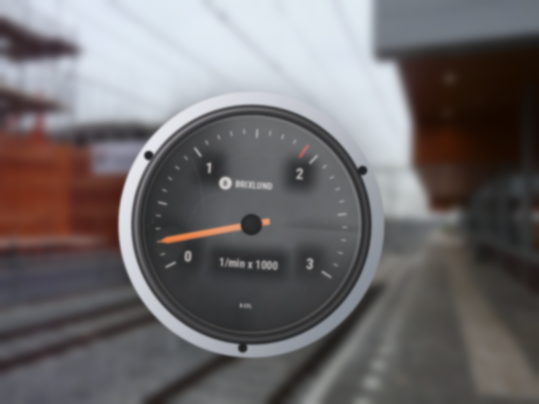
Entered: 200 rpm
